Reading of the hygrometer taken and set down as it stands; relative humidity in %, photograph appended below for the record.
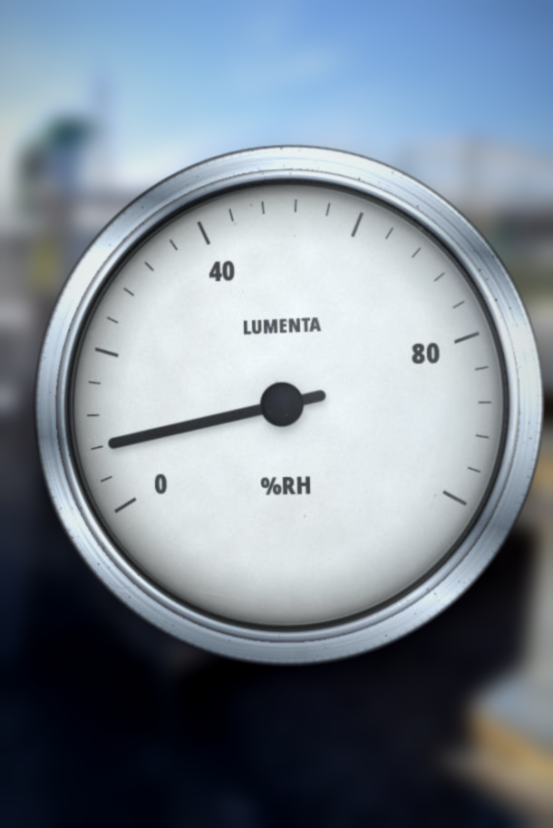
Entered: 8 %
